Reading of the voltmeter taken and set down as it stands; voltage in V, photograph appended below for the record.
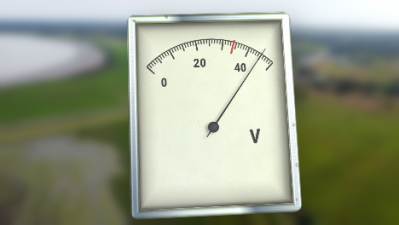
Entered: 45 V
